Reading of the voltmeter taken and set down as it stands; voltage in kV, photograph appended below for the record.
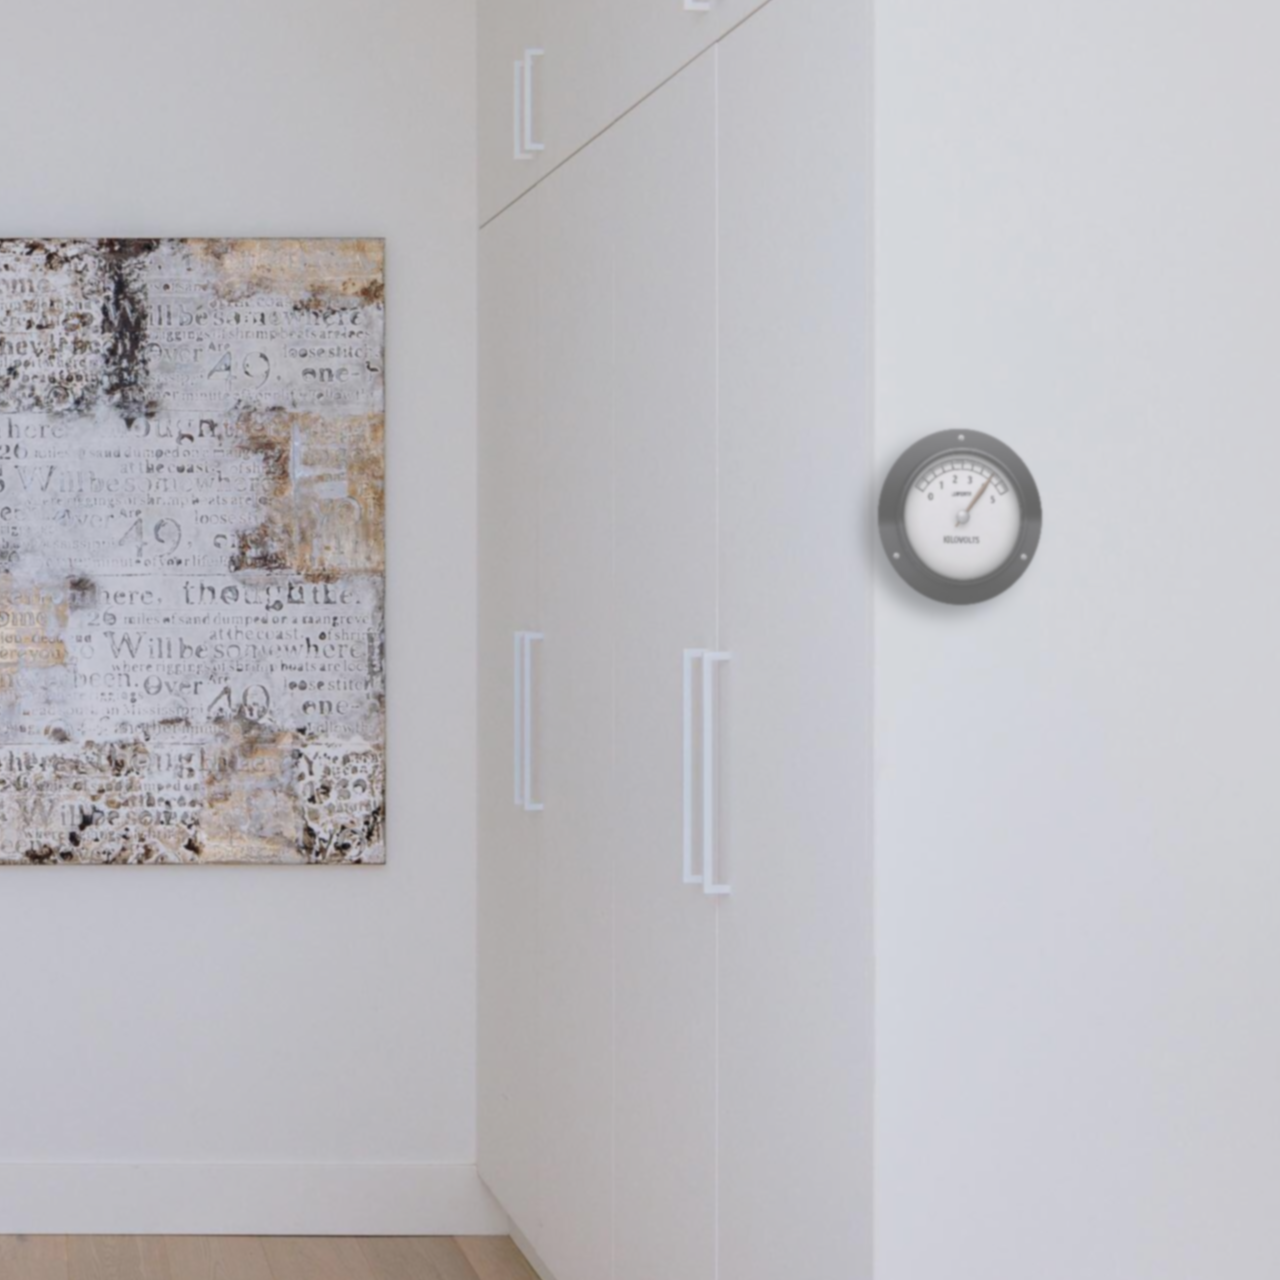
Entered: 4 kV
